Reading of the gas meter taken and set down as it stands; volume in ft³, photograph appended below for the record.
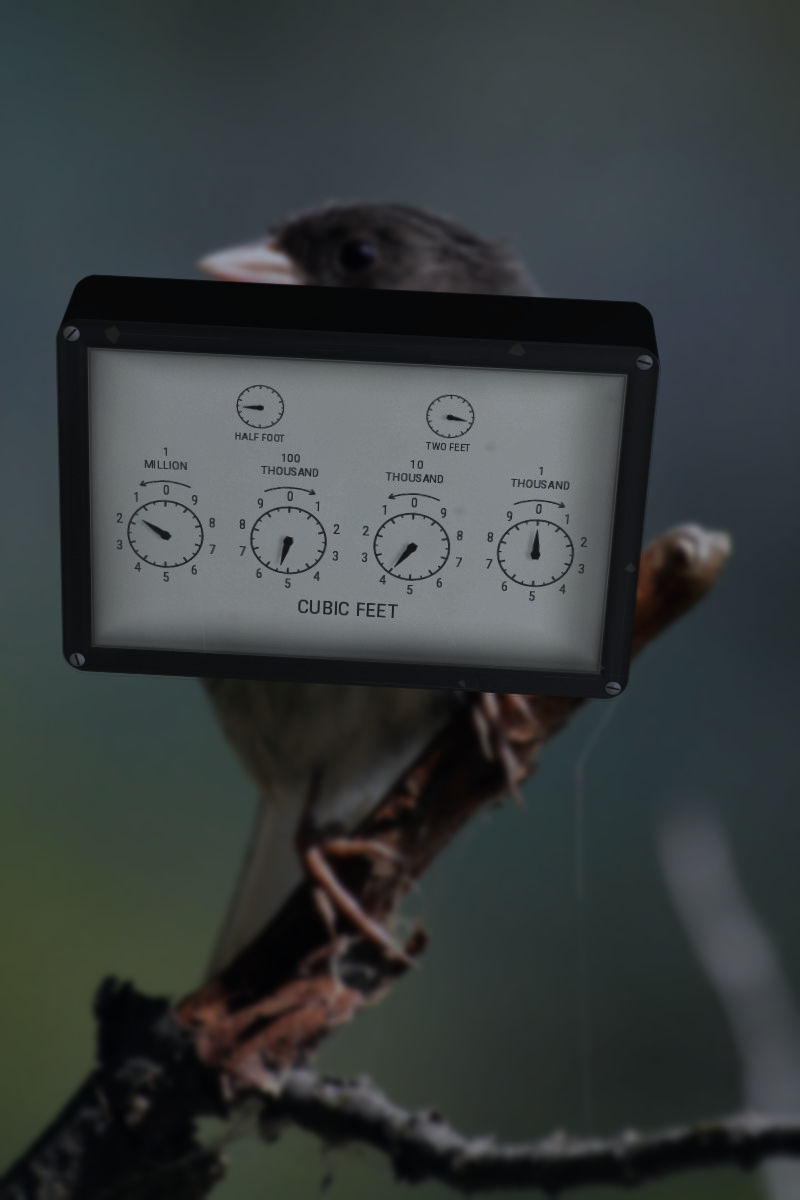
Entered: 154000 ft³
